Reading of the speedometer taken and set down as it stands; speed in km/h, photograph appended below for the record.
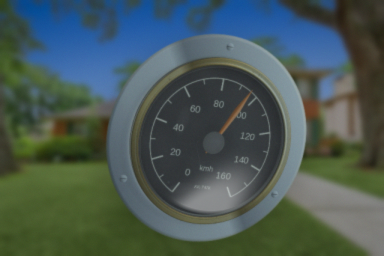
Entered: 95 km/h
